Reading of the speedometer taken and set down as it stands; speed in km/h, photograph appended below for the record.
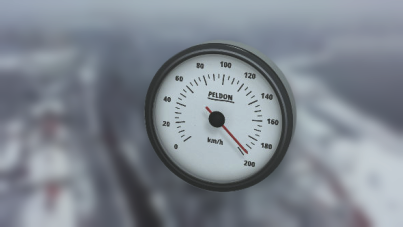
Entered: 195 km/h
